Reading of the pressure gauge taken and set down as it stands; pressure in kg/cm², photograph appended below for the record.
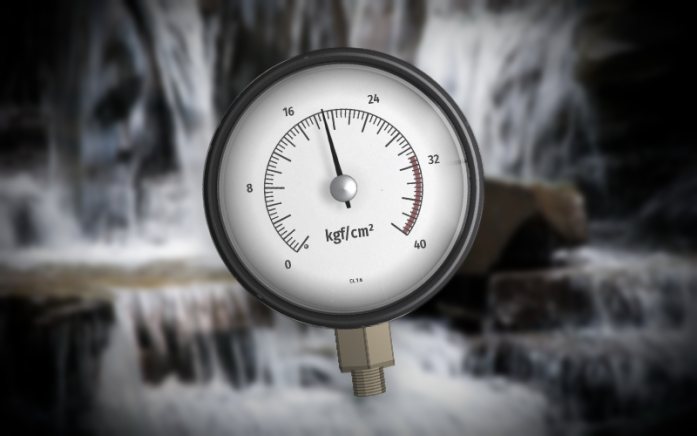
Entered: 19 kg/cm²
